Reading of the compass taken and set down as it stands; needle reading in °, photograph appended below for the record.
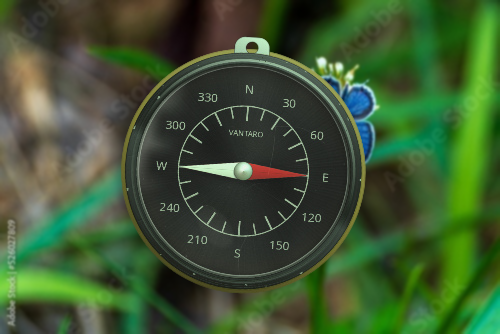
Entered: 90 °
